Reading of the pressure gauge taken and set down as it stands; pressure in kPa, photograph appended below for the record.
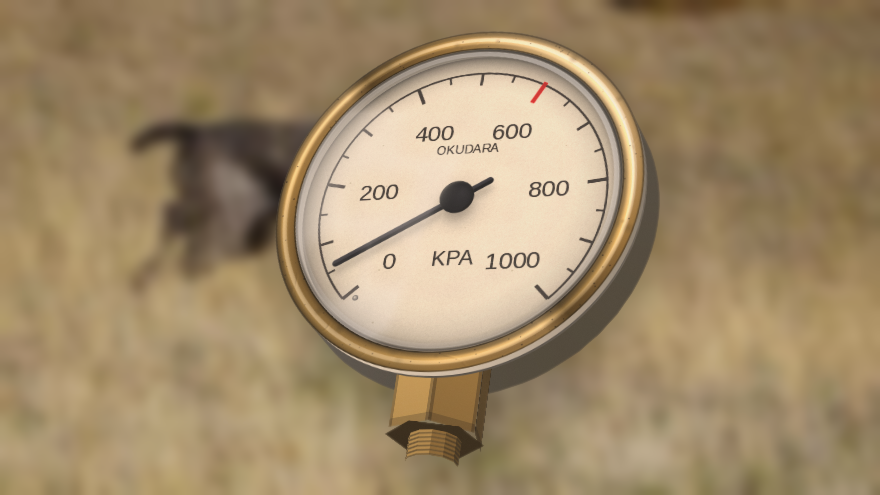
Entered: 50 kPa
